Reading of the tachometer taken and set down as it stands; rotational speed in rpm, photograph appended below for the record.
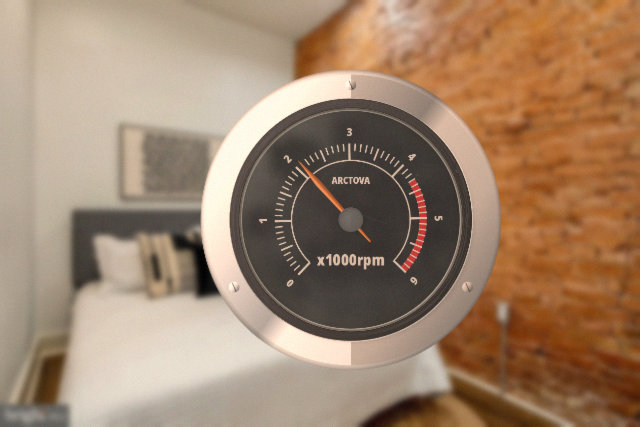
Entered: 2100 rpm
